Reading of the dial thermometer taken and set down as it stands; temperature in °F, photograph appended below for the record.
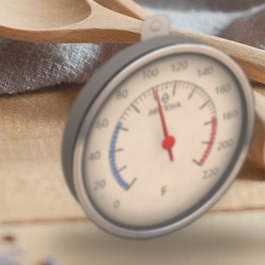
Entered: 100 °F
